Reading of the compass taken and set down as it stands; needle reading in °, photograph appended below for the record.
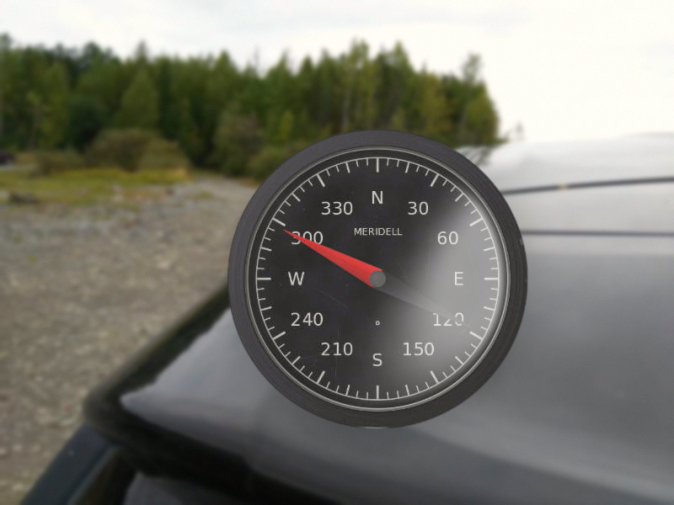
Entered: 297.5 °
